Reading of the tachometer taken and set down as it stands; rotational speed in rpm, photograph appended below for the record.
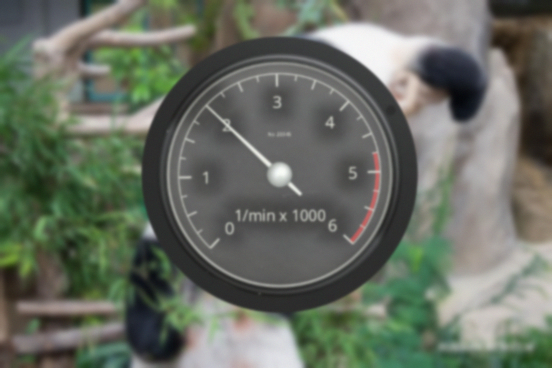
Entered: 2000 rpm
